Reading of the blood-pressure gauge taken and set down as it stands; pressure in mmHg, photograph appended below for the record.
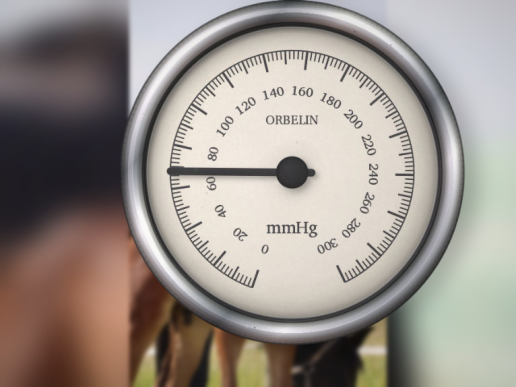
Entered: 68 mmHg
